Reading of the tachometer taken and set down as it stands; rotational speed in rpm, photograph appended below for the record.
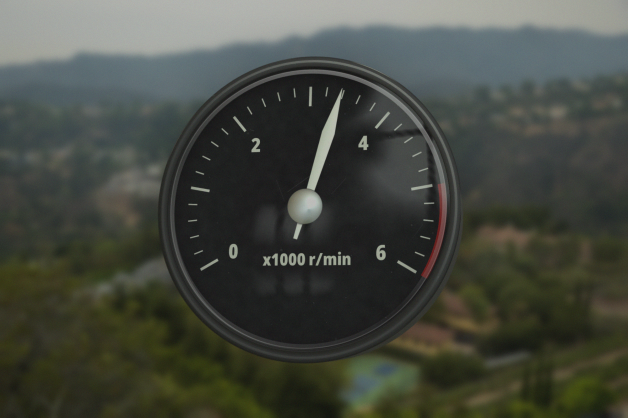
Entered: 3400 rpm
